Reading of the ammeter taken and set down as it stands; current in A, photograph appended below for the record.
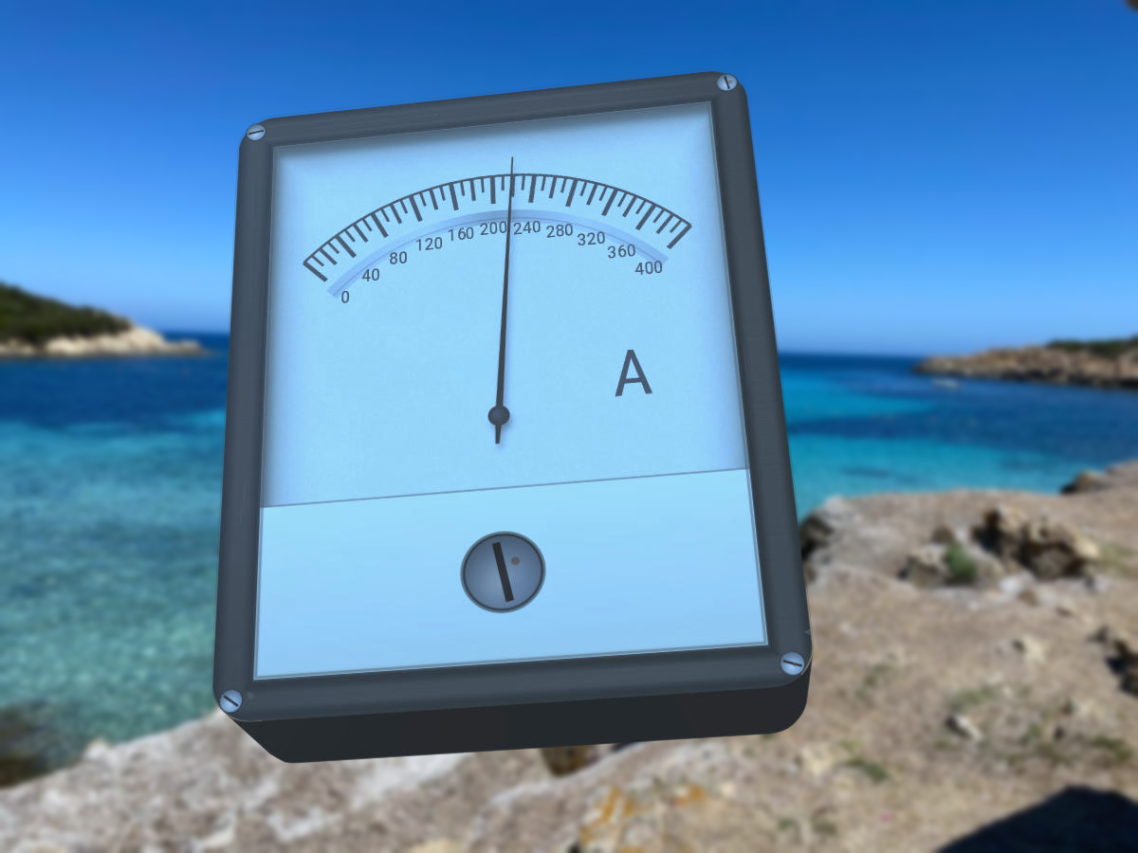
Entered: 220 A
